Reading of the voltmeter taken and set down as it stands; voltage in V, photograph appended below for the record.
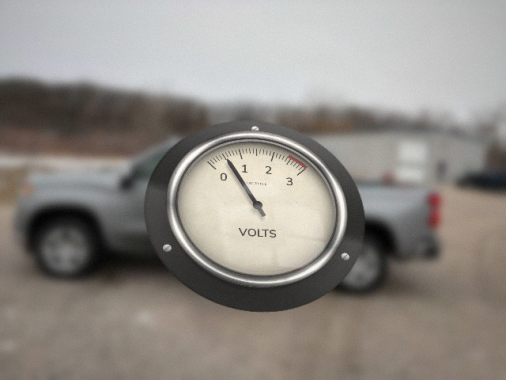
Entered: 0.5 V
